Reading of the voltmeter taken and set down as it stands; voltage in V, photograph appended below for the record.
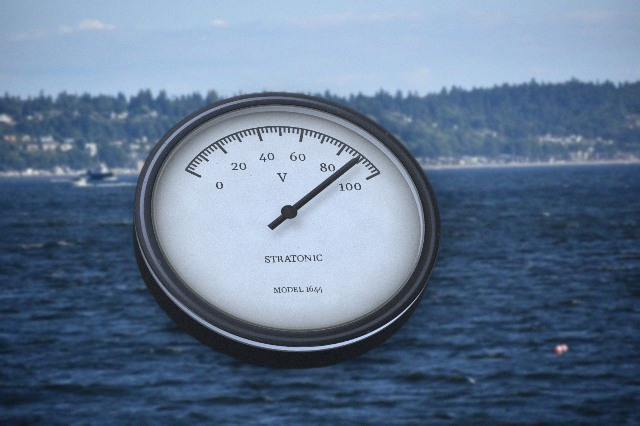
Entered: 90 V
